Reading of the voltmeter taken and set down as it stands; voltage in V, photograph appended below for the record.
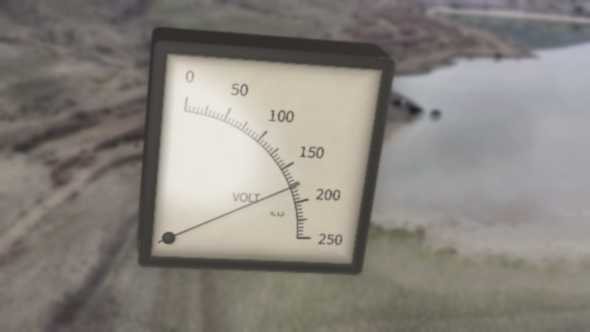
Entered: 175 V
